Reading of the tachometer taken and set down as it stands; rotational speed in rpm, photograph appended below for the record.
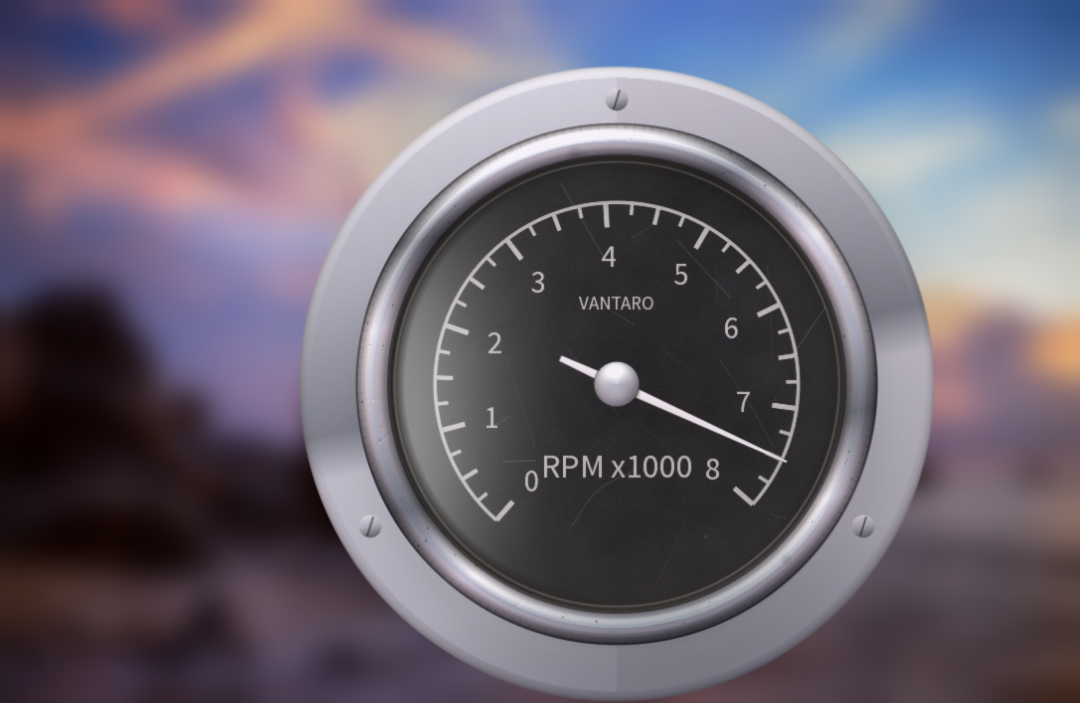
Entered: 7500 rpm
